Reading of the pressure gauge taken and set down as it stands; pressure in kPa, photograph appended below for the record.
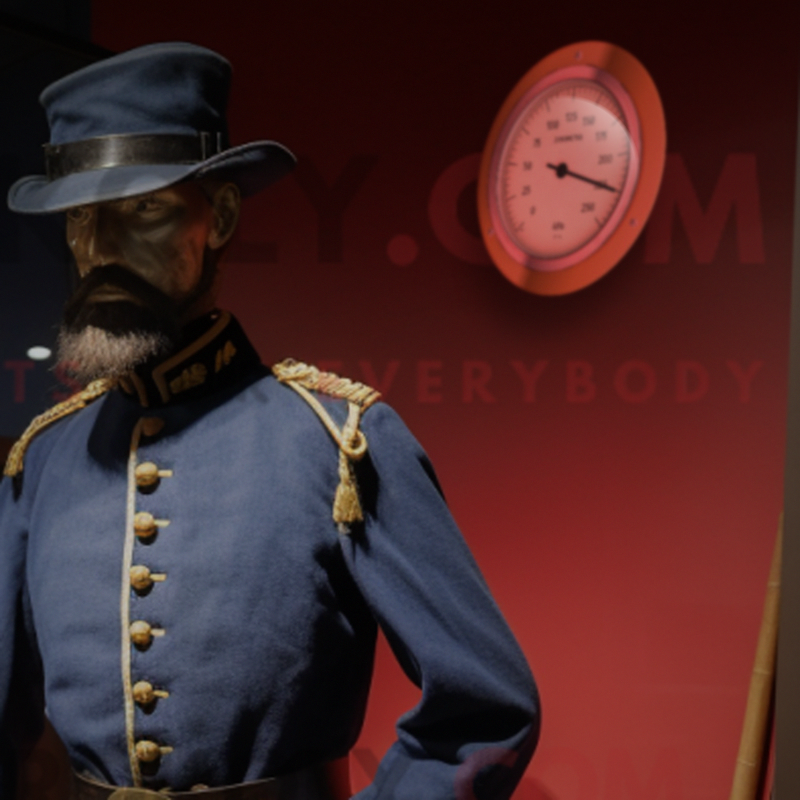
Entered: 225 kPa
